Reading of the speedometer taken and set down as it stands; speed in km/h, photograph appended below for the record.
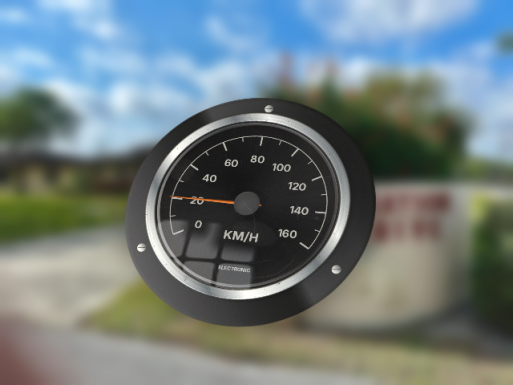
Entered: 20 km/h
